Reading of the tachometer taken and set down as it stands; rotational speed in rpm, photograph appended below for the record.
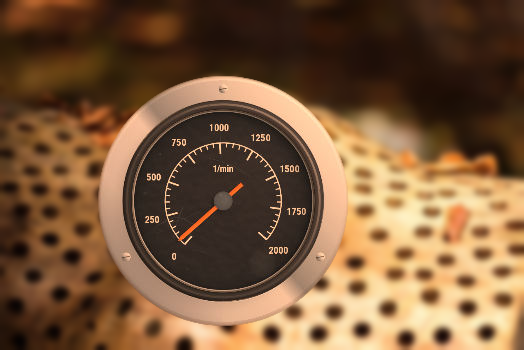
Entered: 50 rpm
